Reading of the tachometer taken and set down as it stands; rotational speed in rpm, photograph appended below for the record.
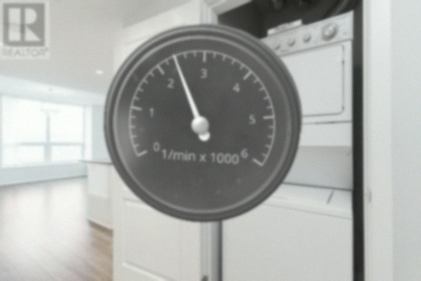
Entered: 2400 rpm
